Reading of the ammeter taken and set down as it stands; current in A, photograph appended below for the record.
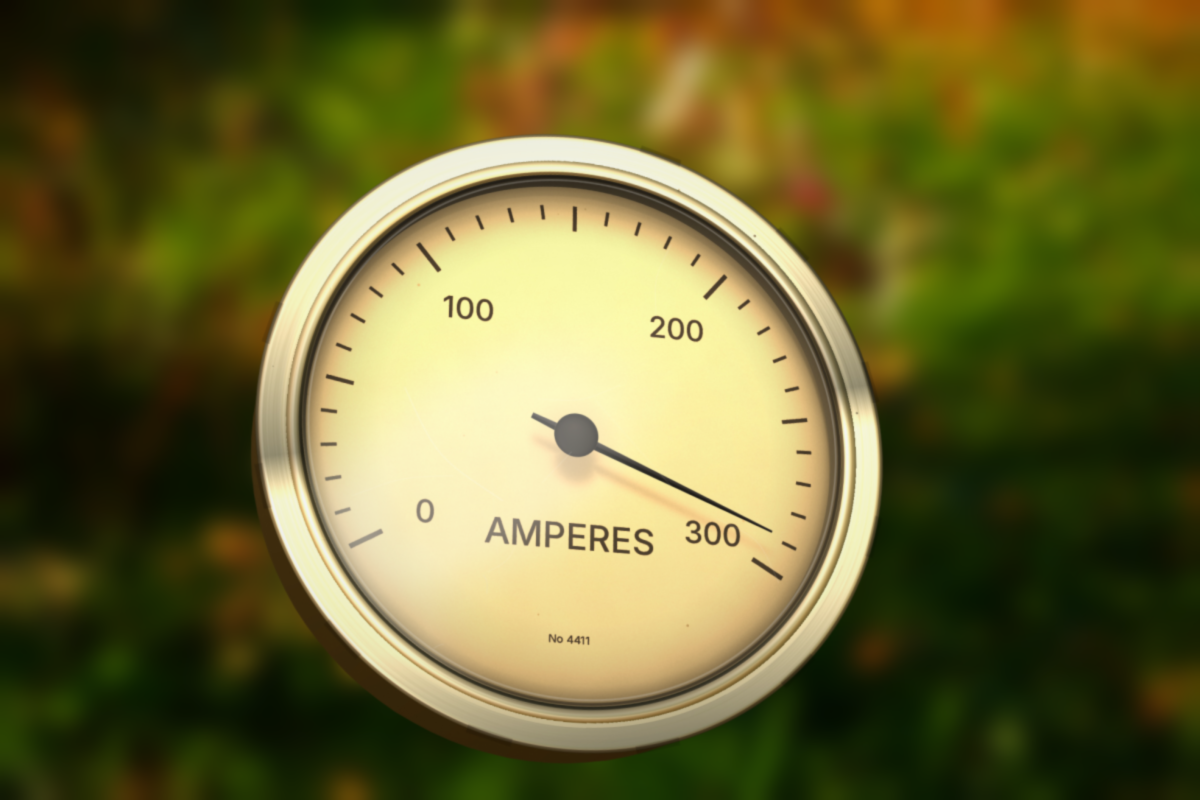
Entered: 290 A
